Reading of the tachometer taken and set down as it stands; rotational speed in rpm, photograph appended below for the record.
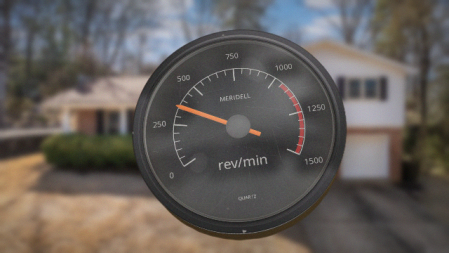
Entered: 350 rpm
